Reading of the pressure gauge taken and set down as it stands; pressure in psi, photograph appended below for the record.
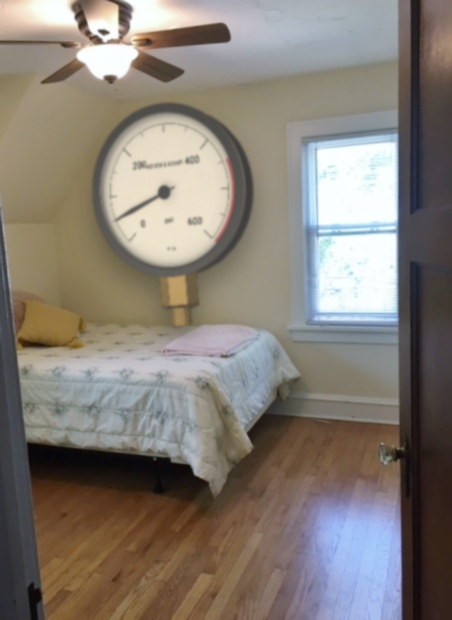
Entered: 50 psi
